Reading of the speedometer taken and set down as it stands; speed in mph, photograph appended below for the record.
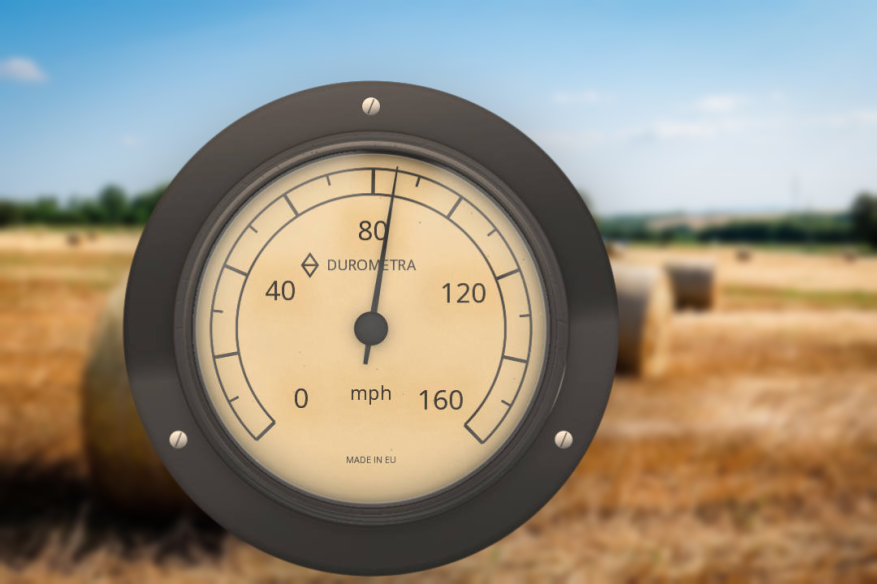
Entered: 85 mph
